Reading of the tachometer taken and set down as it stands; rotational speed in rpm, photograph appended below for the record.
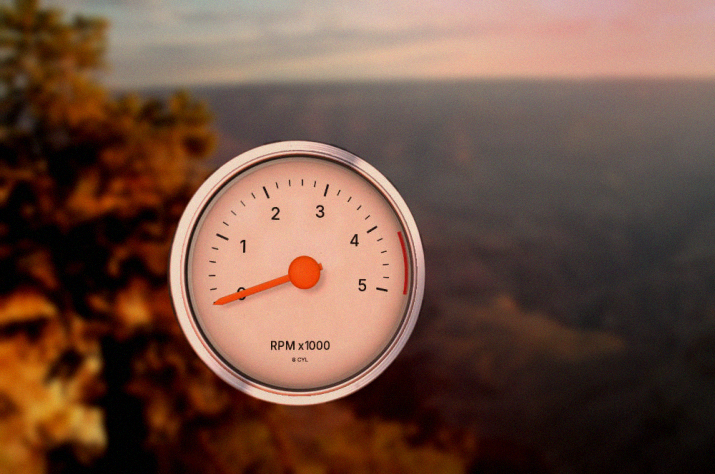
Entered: 0 rpm
